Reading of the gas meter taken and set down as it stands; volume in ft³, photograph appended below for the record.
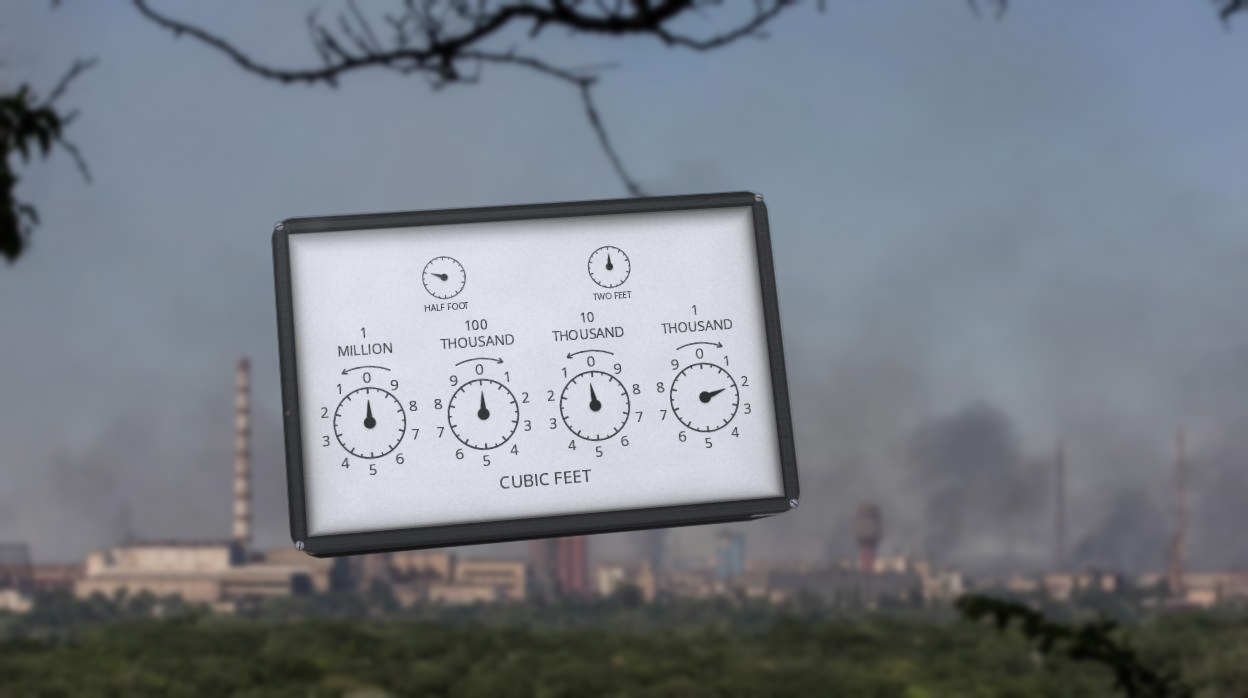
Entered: 200 ft³
